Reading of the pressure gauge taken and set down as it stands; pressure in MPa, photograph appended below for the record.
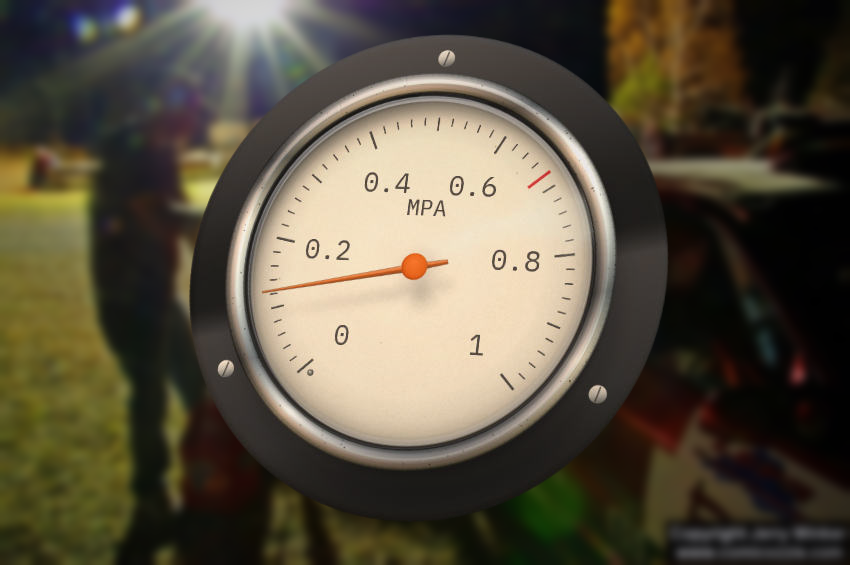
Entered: 0.12 MPa
